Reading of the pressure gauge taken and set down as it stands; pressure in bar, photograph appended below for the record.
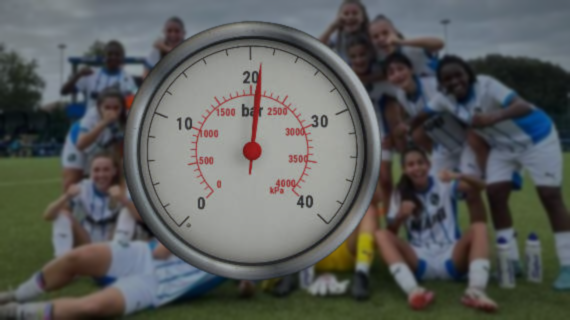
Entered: 21 bar
